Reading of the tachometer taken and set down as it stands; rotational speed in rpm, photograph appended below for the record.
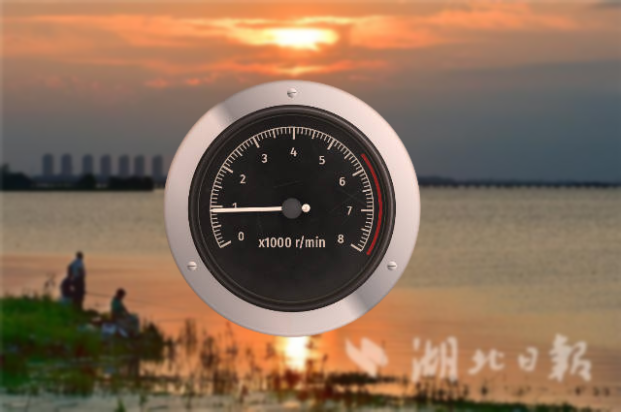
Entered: 900 rpm
